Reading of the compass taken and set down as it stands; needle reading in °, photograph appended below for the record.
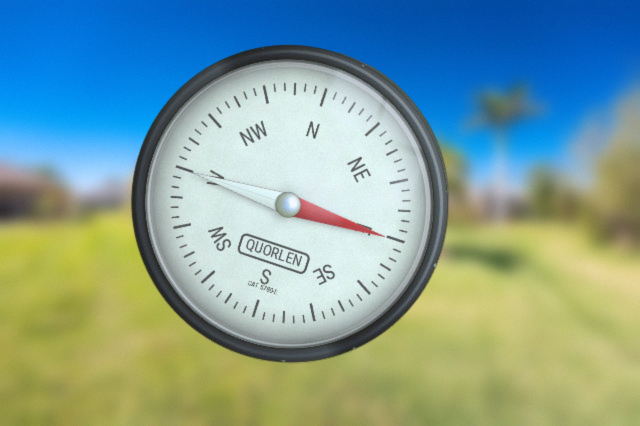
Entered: 90 °
